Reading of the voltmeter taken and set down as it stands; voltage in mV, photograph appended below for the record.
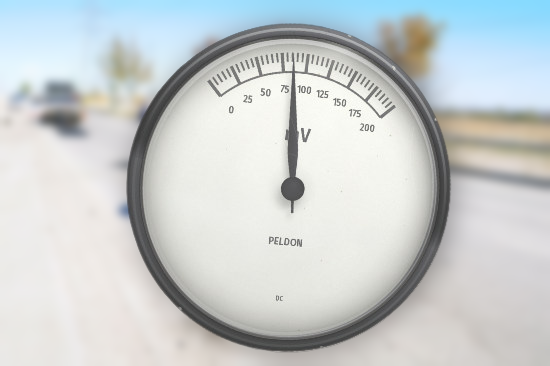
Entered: 85 mV
